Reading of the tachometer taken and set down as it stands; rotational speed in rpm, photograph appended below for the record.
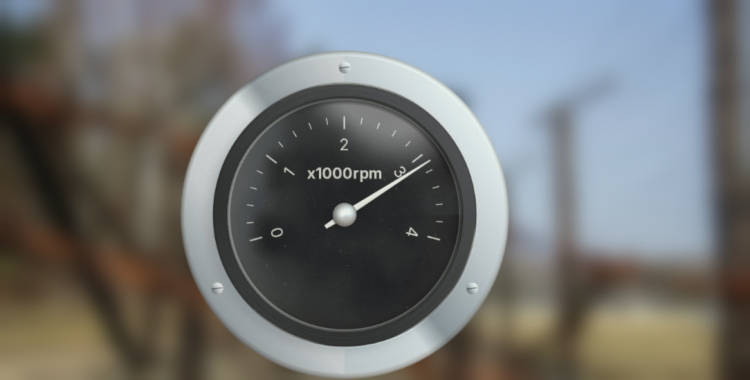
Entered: 3100 rpm
